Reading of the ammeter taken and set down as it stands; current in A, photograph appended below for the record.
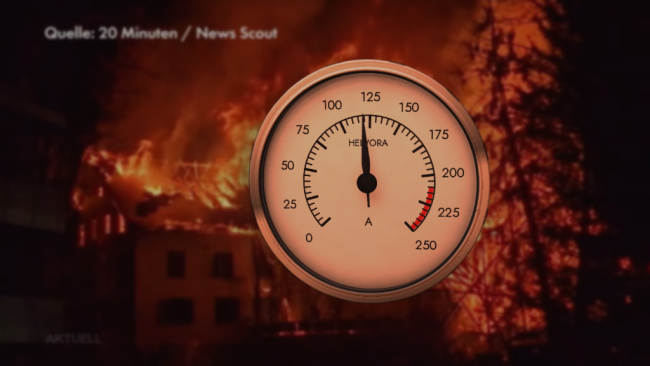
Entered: 120 A
